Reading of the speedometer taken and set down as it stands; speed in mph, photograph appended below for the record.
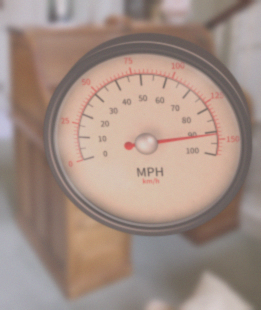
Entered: 90 mph
